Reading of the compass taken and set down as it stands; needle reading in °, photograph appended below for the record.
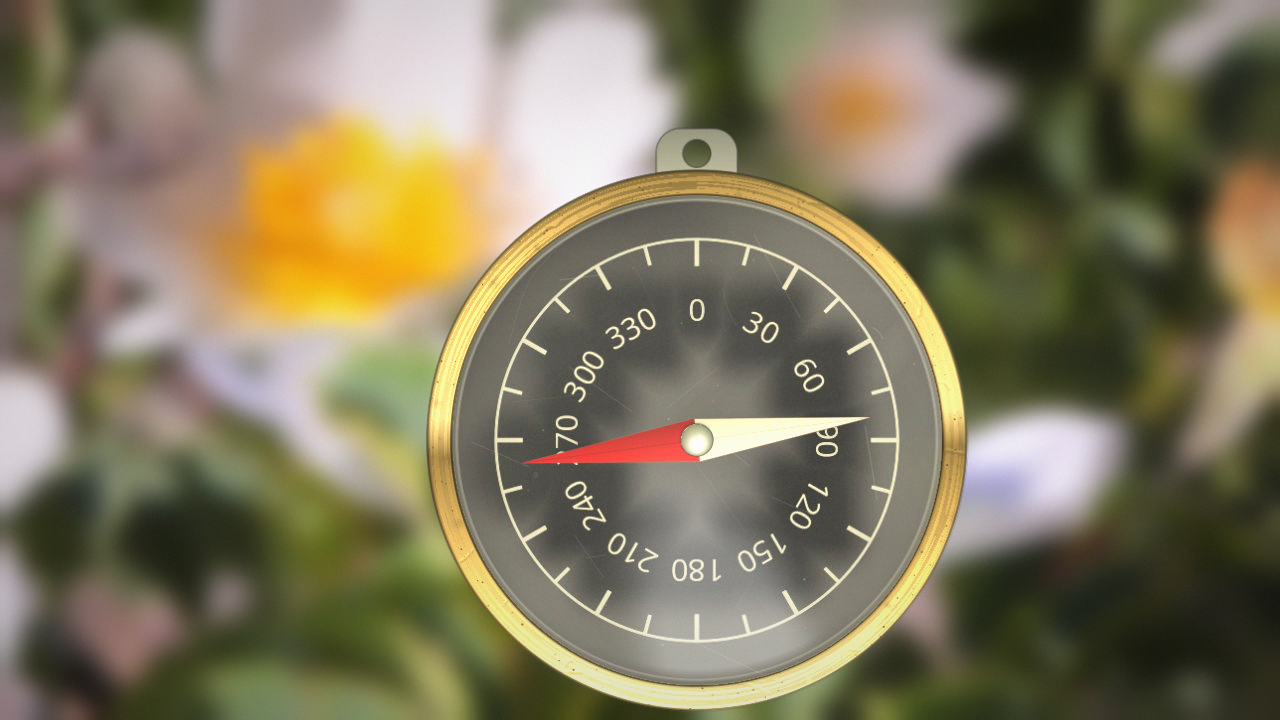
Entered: 262.5 °
